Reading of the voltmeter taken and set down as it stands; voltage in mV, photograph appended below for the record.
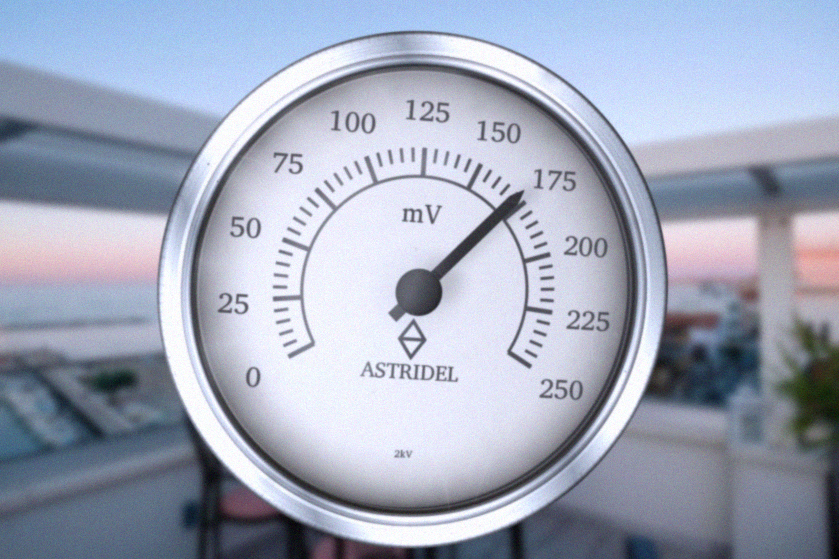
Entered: 170 mV
